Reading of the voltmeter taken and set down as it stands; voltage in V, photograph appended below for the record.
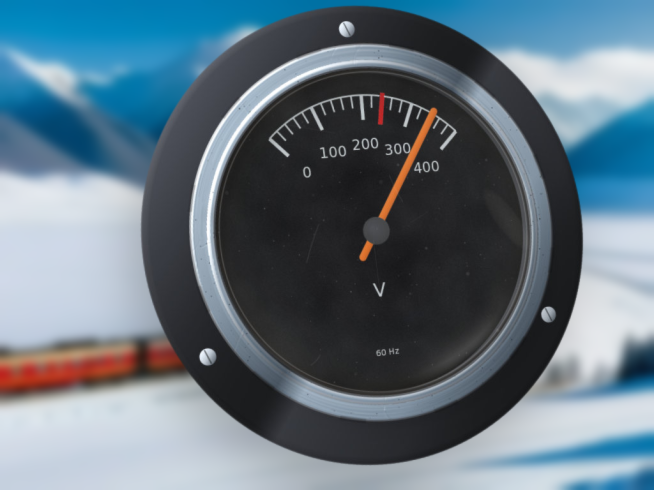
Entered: 340 V
